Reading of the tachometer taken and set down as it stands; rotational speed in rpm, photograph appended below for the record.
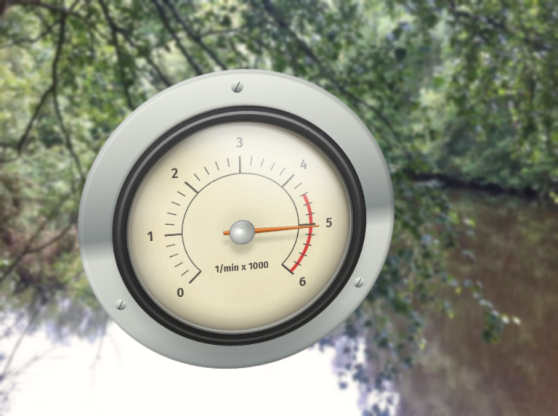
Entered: 5000 rpm
